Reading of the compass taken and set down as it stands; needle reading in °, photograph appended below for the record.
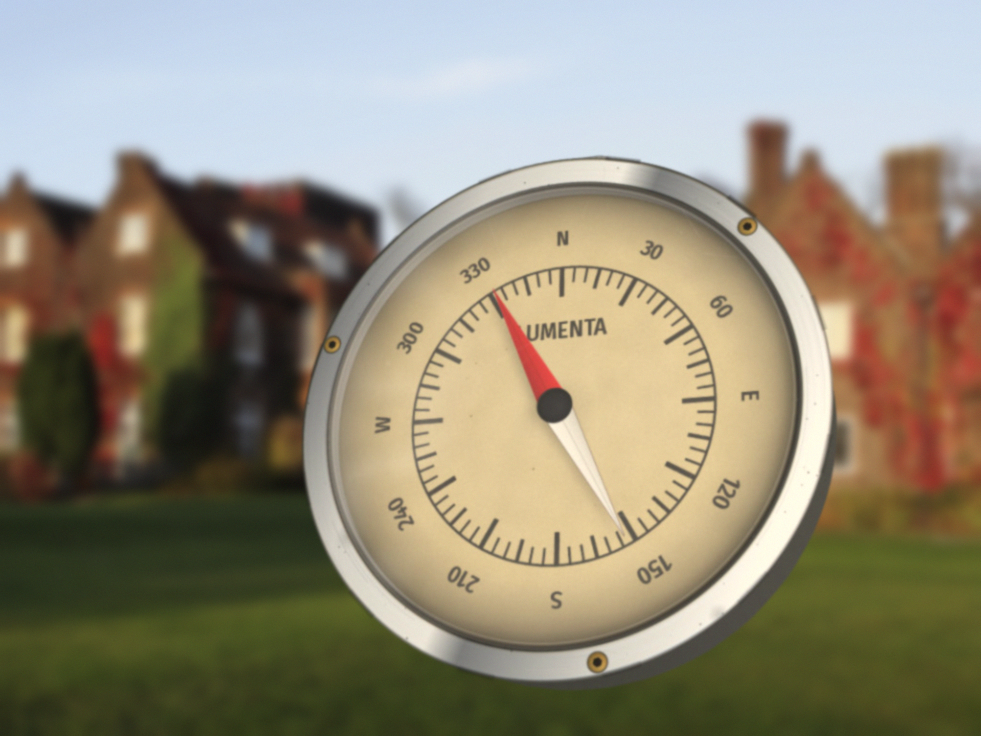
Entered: 332.5 °
